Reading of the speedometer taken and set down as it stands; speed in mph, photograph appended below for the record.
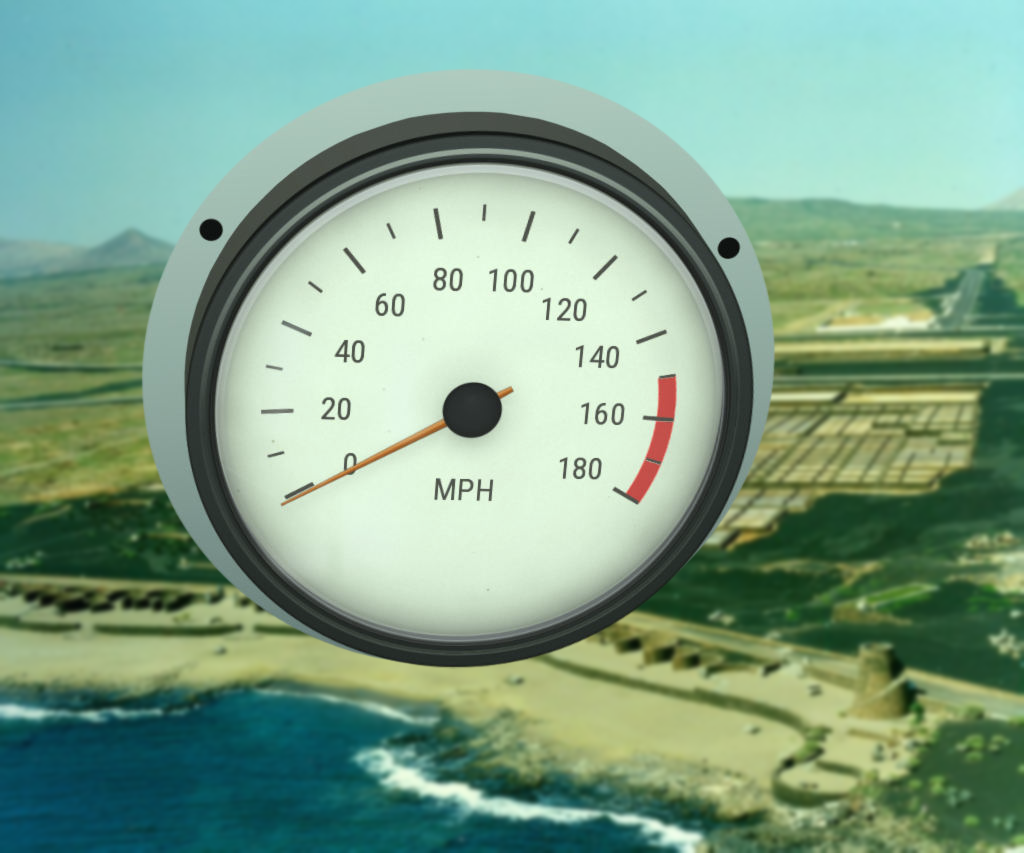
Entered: 0 mph
